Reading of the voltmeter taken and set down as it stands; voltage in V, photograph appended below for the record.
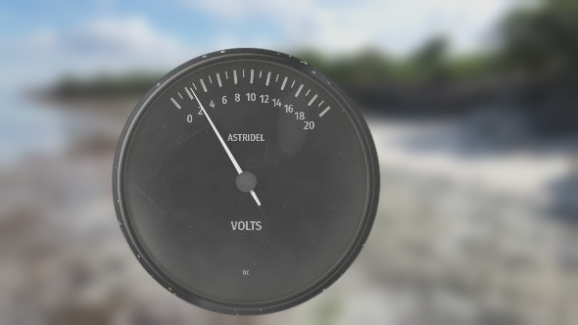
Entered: 2.5 V
